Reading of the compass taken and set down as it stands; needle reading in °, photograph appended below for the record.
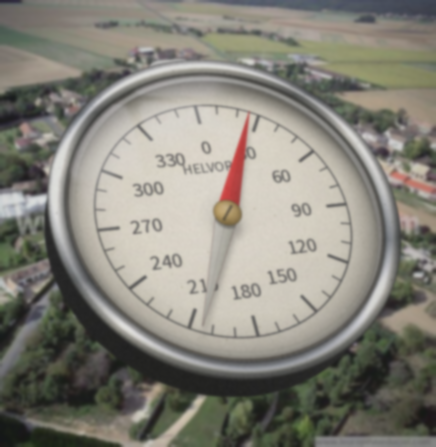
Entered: 25 °
